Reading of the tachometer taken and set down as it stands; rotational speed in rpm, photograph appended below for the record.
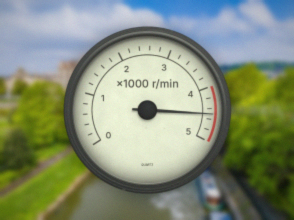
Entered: 4500 rpm
